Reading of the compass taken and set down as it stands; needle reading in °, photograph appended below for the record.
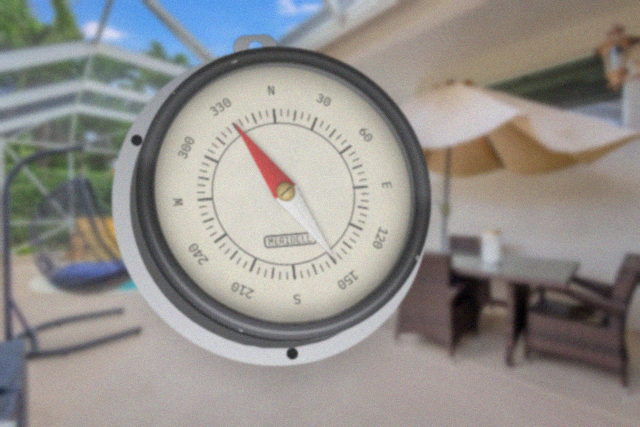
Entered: 330 °
